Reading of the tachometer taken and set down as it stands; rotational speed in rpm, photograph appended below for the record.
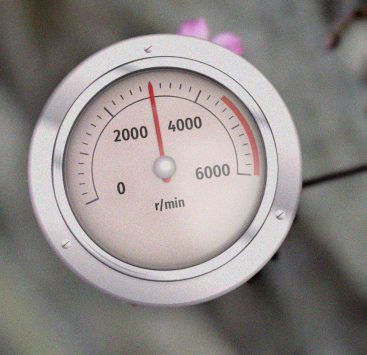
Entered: 3000 rpm
